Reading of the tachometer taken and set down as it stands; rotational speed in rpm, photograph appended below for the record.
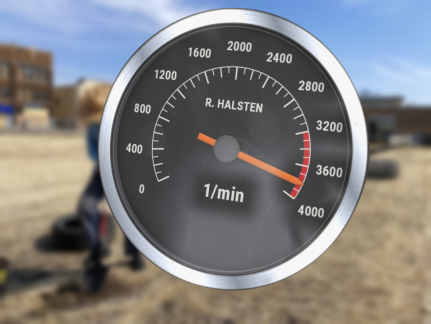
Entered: 3800 rpm
